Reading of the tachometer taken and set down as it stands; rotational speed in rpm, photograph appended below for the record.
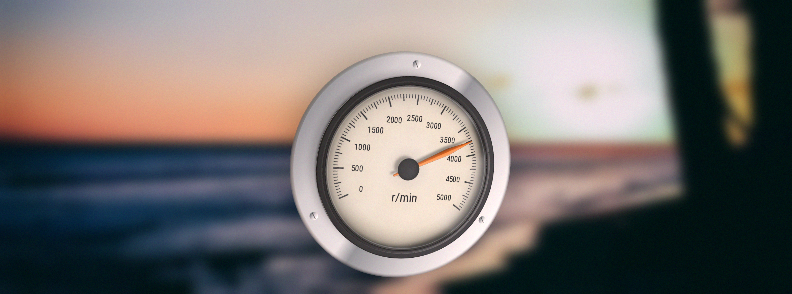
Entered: 3750 rpm
